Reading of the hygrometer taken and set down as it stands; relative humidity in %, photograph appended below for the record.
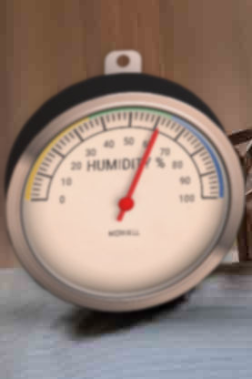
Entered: 60 %
